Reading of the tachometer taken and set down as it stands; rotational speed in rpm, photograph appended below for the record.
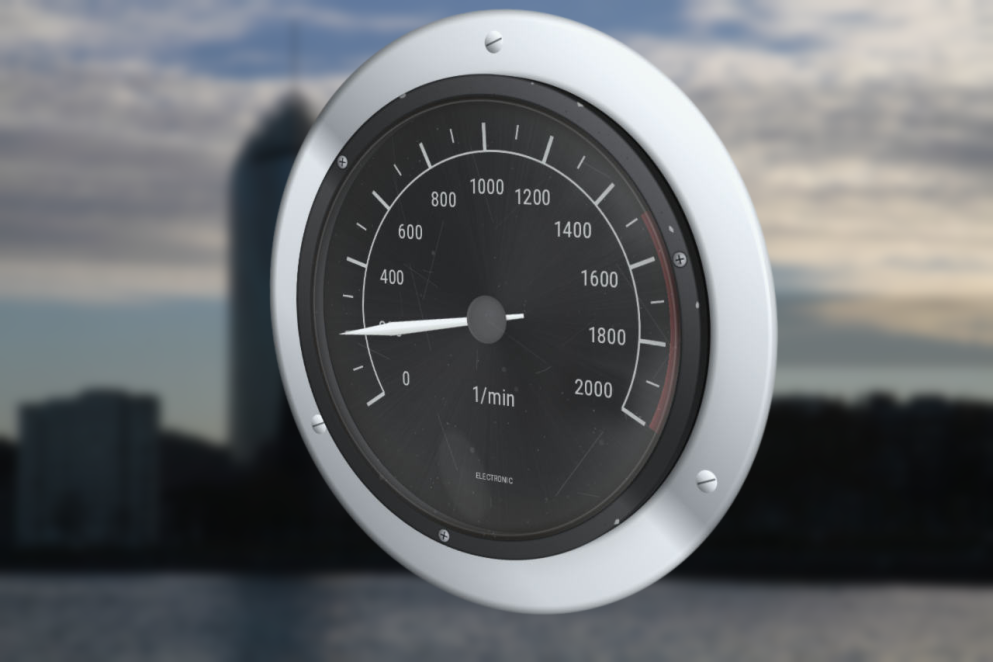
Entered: 200 rpm
